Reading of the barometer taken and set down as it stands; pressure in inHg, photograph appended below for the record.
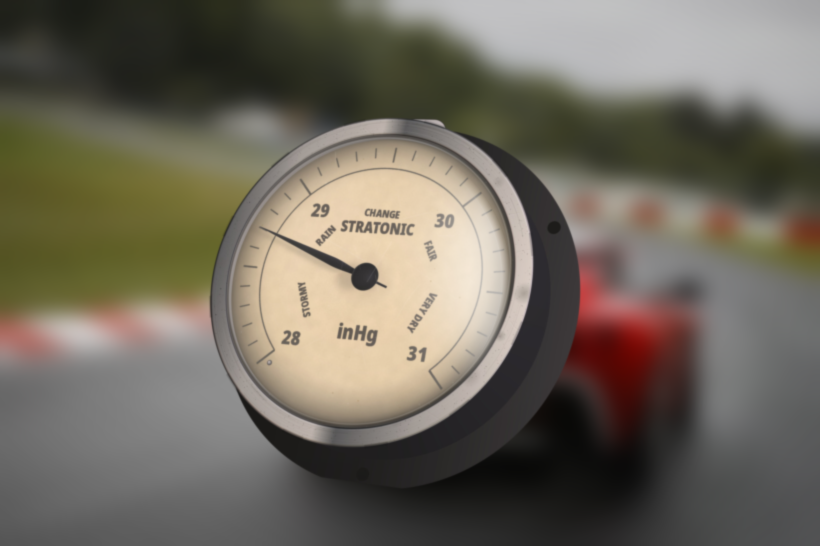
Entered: 28.7 inHg
